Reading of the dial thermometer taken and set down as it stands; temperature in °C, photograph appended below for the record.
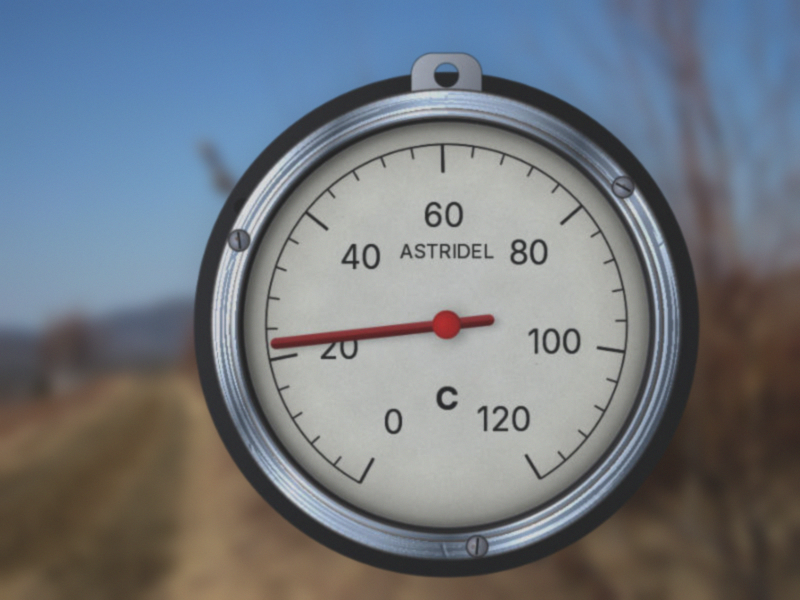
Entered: 22 °C
